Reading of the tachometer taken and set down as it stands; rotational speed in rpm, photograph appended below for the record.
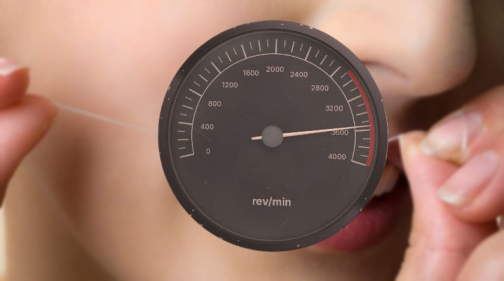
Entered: 3550 rpm
